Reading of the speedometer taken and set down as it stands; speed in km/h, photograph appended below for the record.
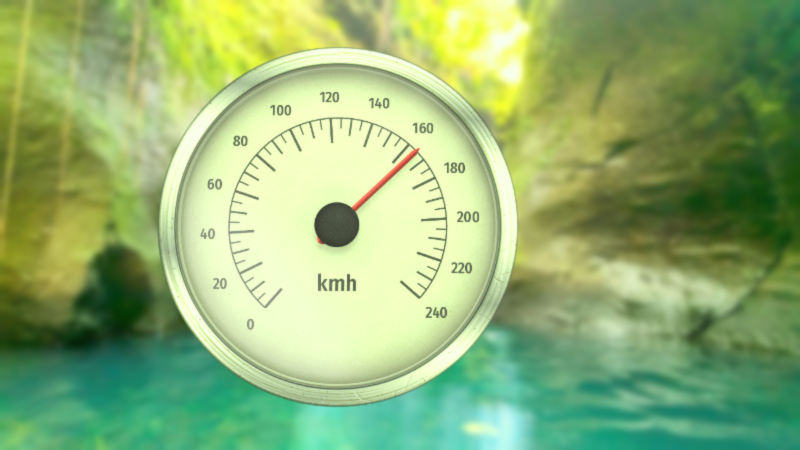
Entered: 165 km/h
